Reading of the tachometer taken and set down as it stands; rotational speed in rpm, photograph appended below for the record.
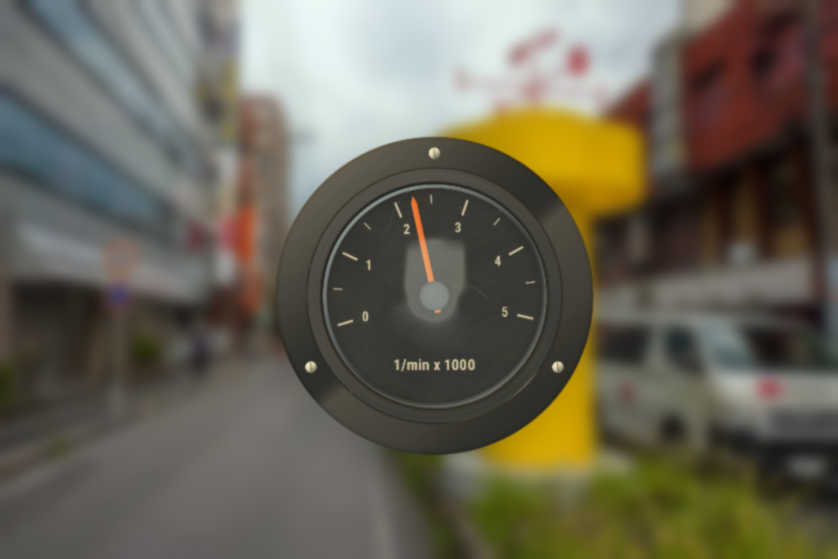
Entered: 2250 rpm
